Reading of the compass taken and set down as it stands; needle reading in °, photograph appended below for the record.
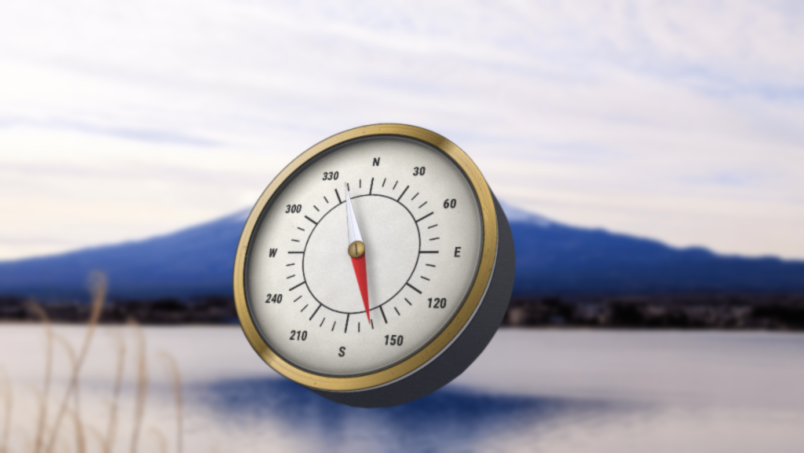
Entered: 160 °
